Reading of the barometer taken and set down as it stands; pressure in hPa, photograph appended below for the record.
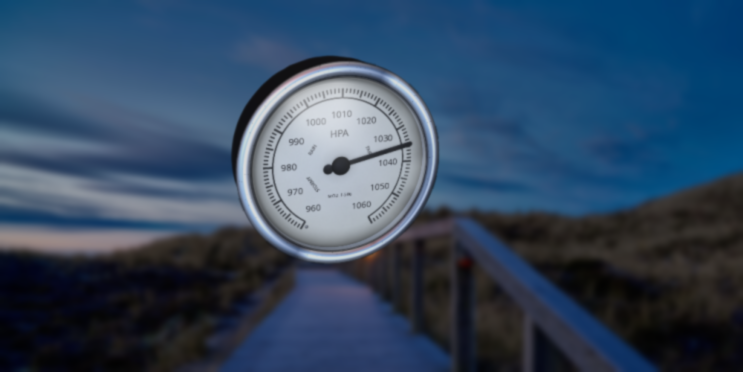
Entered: 1035 hPa
